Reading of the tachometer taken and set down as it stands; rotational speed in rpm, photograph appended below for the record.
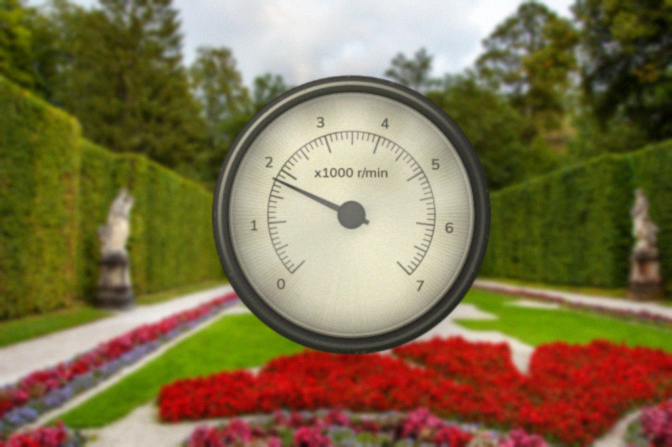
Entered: 1800 rpm
